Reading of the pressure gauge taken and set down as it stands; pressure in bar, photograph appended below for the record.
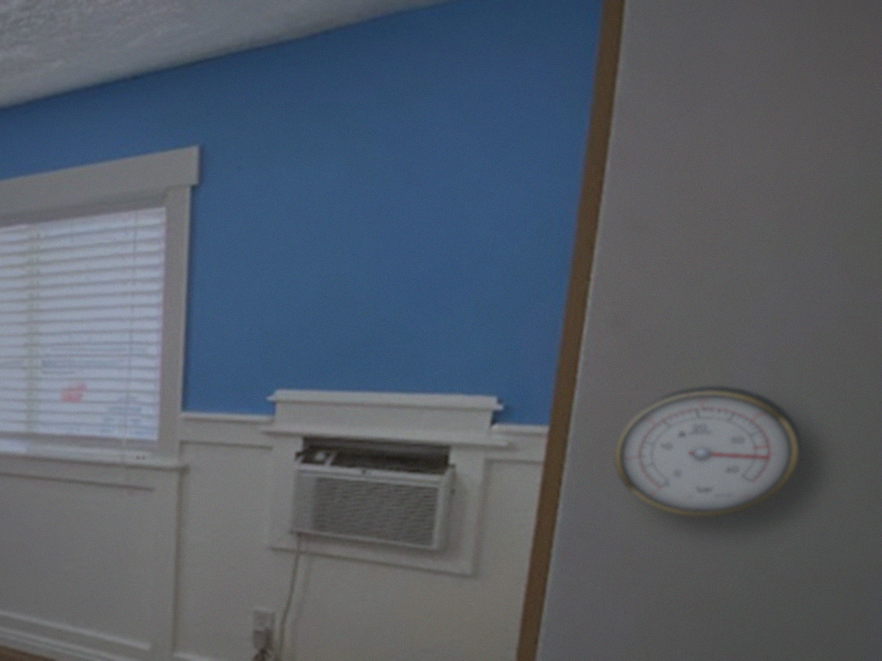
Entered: 35 bar
